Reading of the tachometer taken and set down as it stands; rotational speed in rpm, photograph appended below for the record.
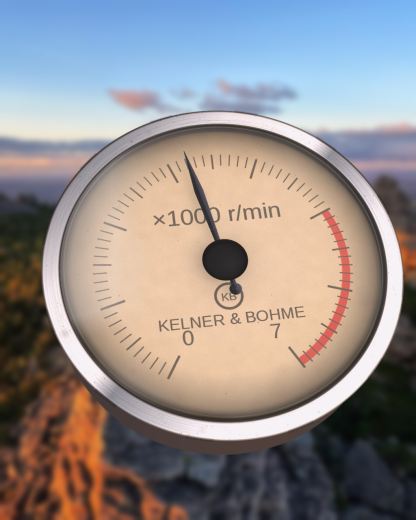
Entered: 3200 rpm
